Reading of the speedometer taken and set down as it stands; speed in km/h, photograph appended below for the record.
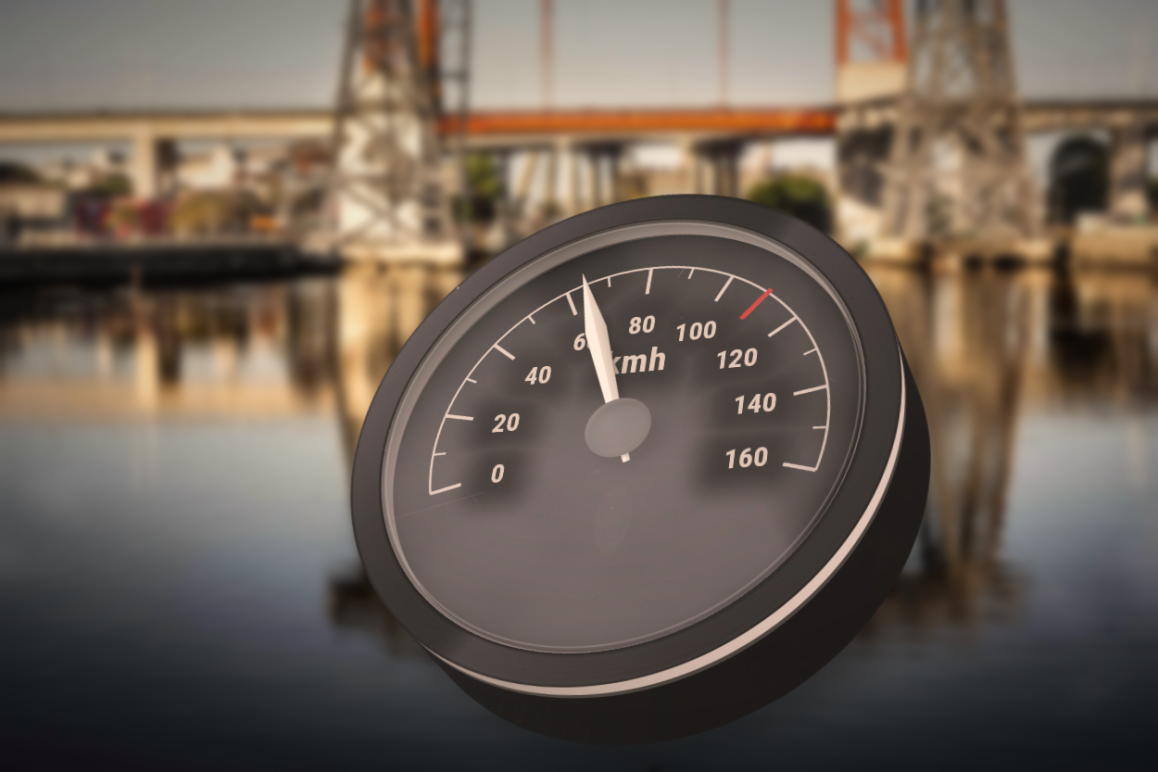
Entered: 65 km/h
